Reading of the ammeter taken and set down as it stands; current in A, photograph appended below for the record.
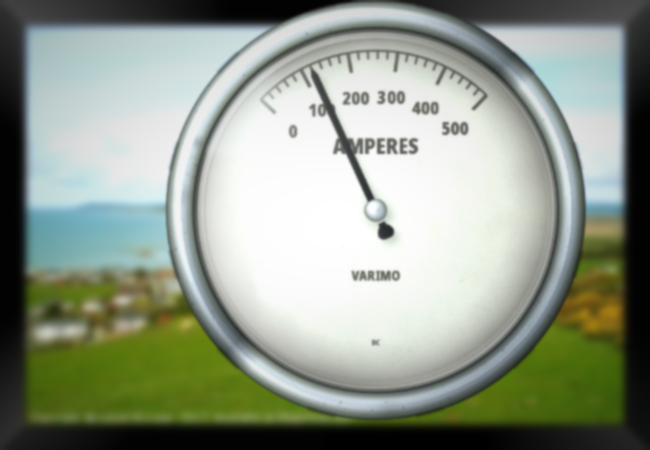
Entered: 120 A
